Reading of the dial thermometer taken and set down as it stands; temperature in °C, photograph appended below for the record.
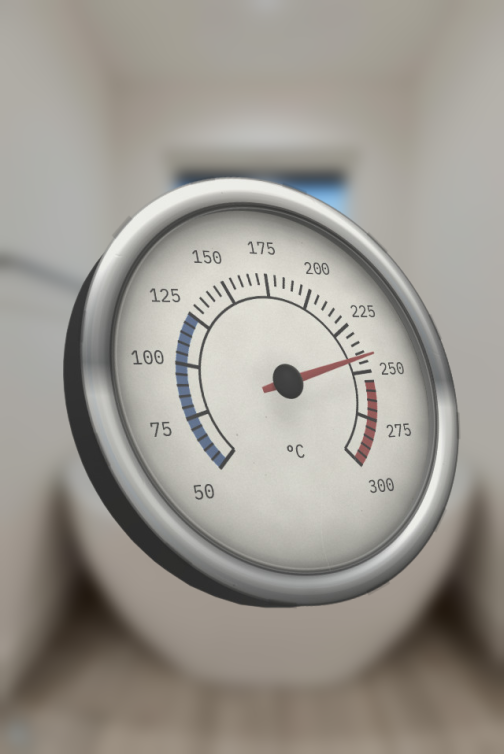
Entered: 242.5 °C
